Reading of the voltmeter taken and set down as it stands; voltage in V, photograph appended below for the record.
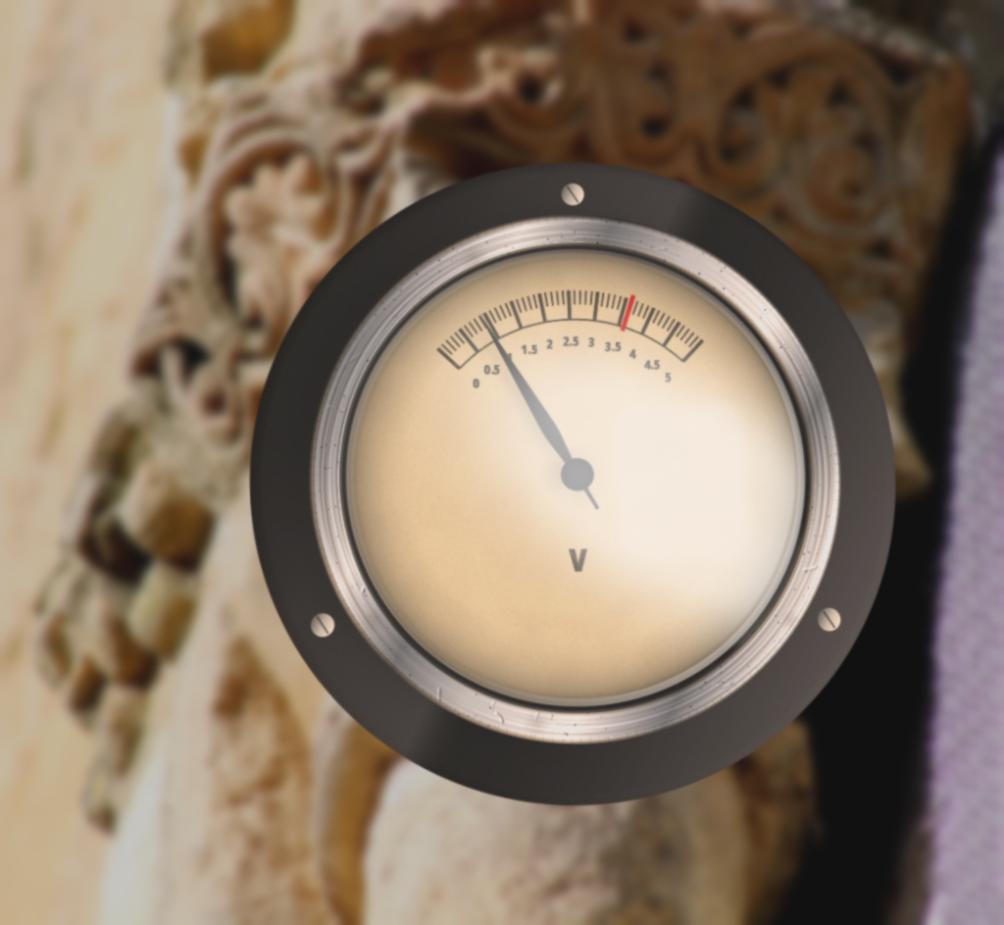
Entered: 0.9 V
